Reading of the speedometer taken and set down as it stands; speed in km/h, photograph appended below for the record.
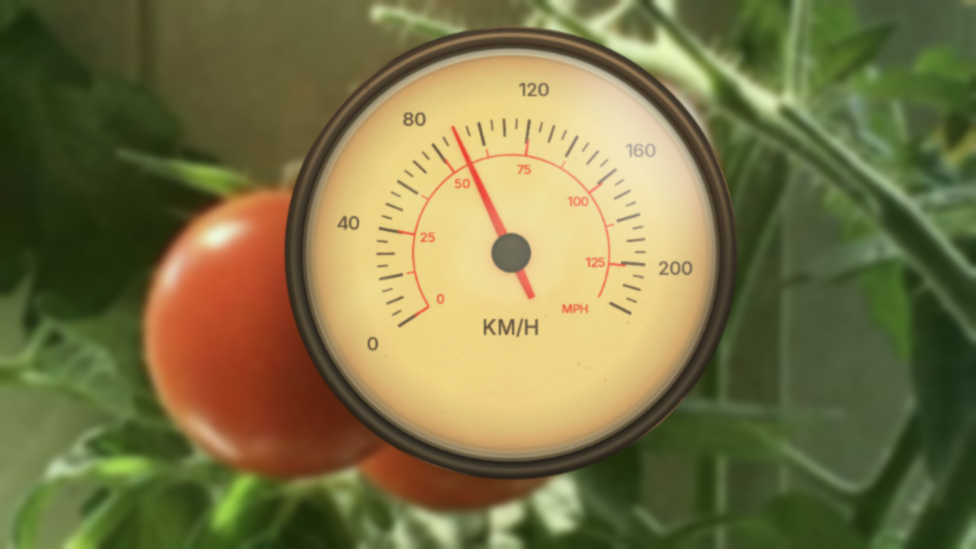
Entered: 90 km/h
